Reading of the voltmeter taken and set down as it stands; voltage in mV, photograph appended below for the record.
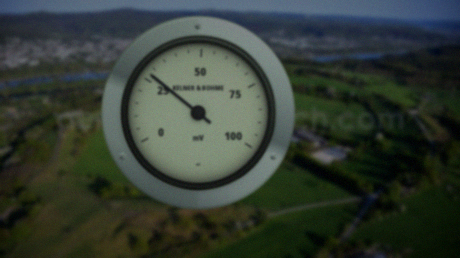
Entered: 27.5 mV
